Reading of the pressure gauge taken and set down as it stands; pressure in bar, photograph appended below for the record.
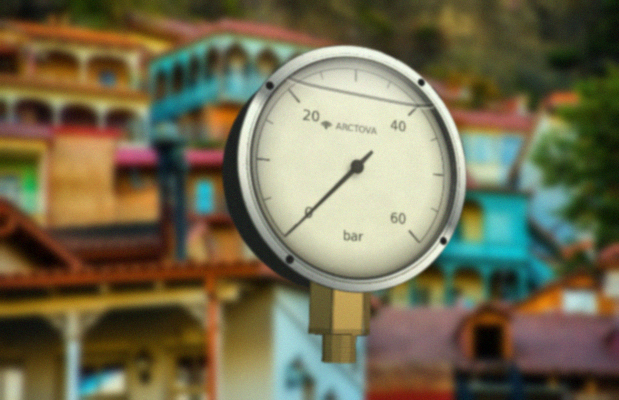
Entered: 0 bar
